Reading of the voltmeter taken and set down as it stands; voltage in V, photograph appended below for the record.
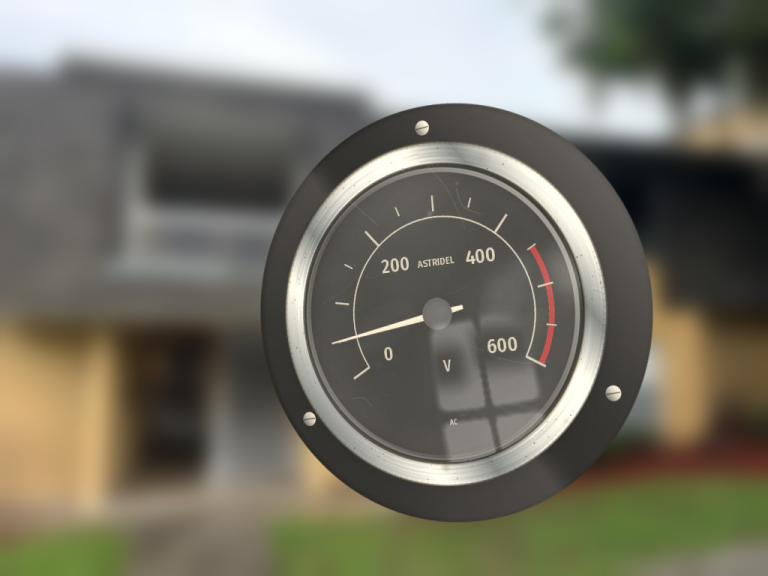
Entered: 50 V
